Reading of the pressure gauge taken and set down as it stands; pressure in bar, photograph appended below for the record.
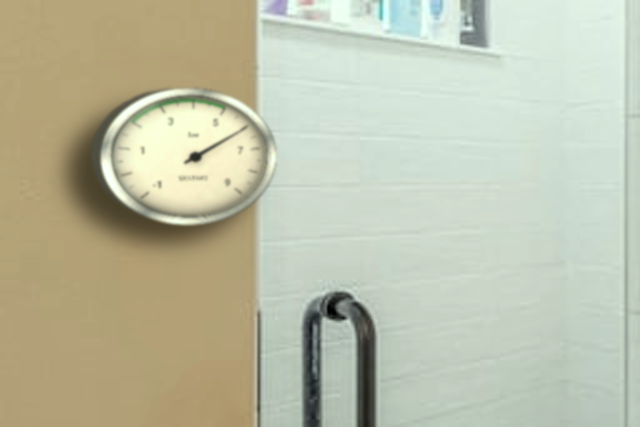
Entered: 6 bar
